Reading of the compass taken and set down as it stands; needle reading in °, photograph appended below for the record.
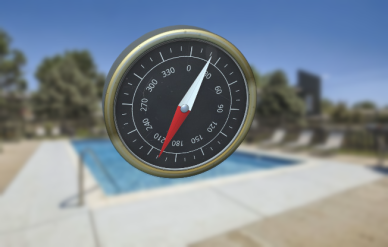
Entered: 200 °
